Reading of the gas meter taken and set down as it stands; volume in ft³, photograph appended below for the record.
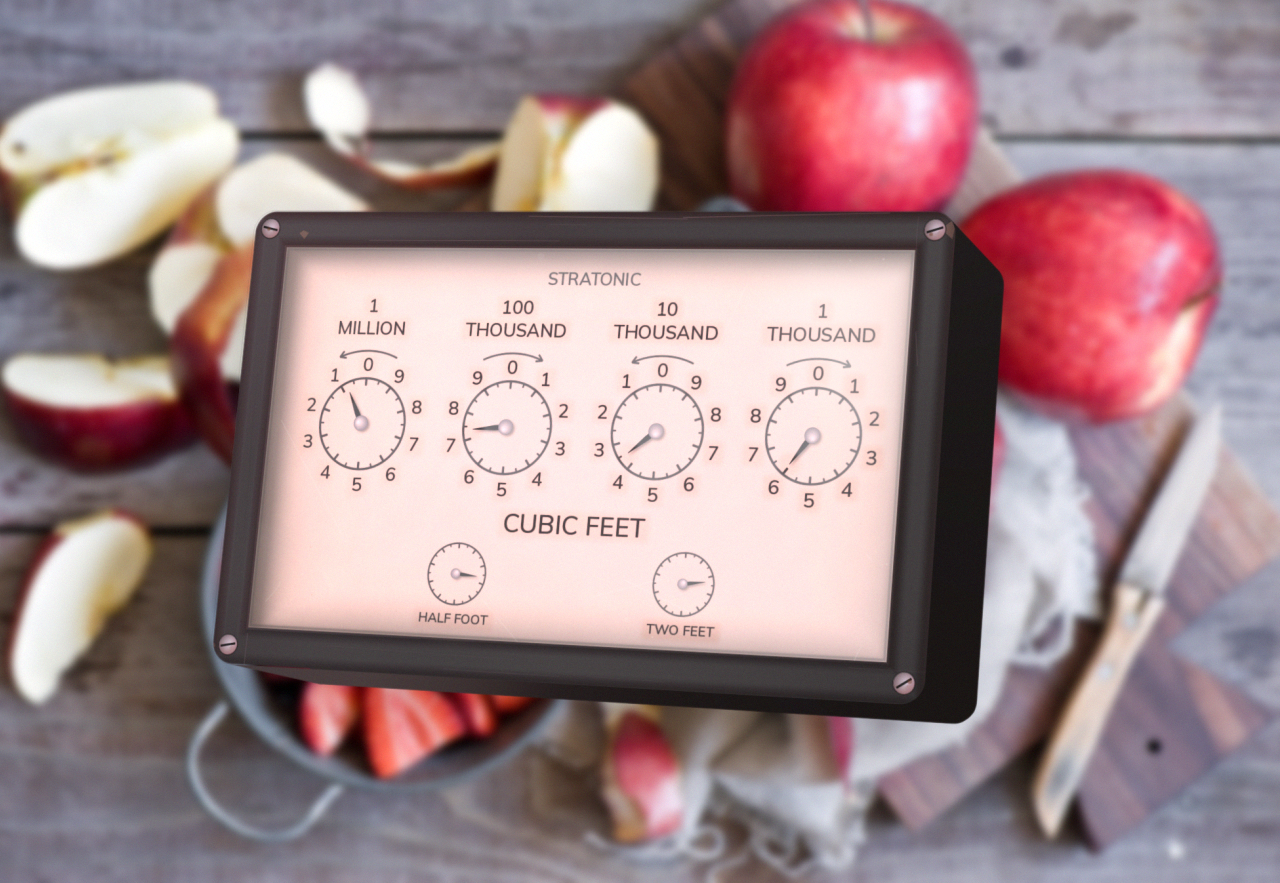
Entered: 73600 ft³
